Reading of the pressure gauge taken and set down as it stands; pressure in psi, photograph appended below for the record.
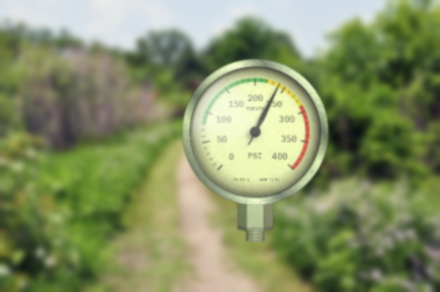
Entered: 240 psi
